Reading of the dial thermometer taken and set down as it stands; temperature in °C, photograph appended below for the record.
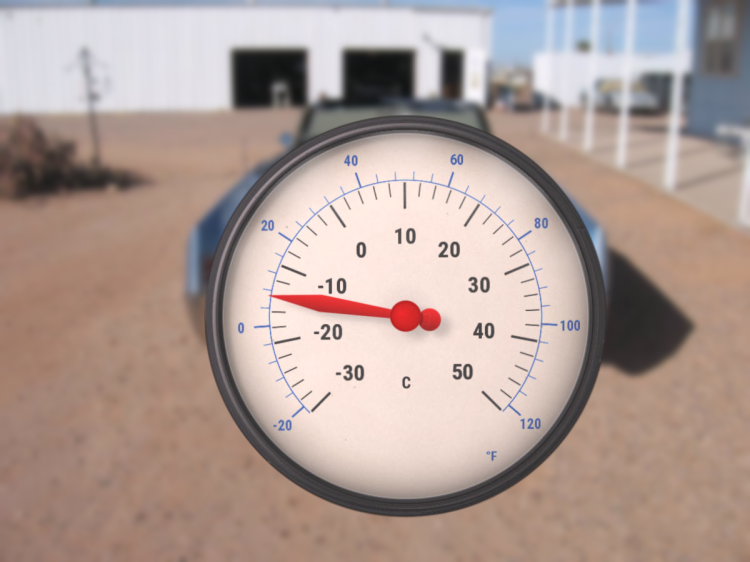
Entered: -14 °C
